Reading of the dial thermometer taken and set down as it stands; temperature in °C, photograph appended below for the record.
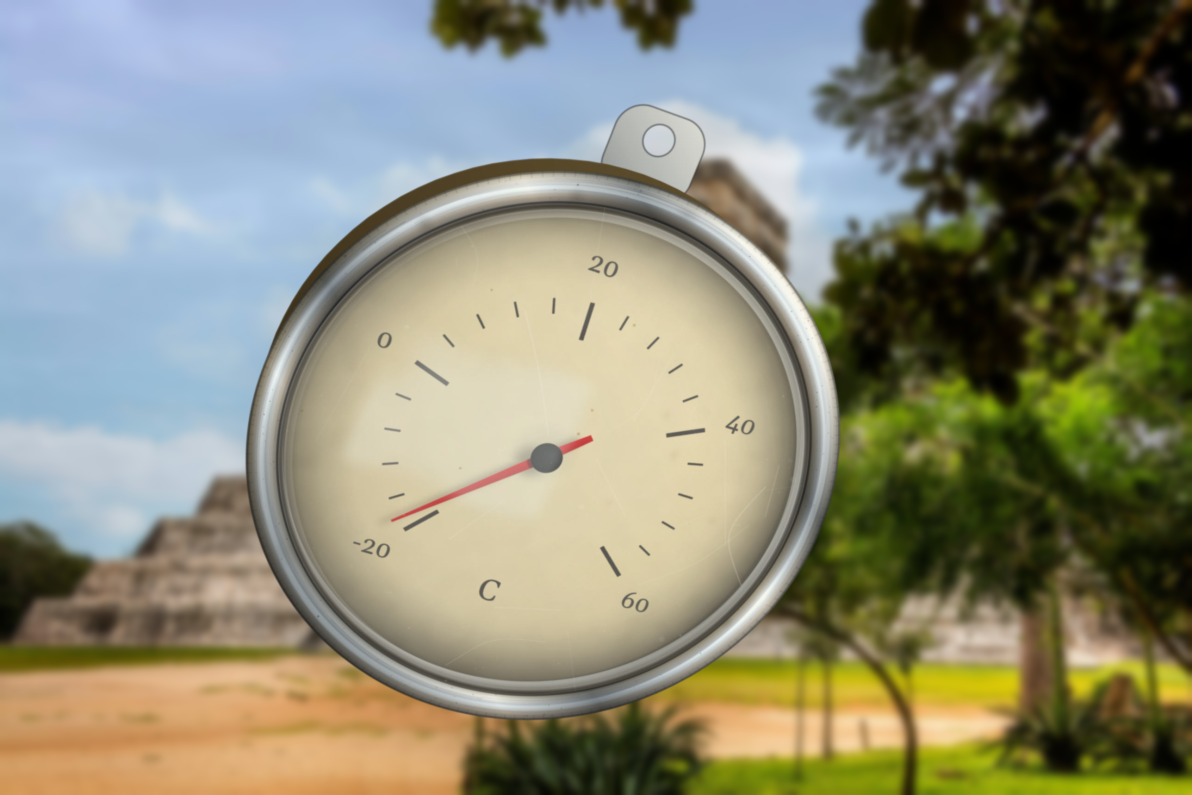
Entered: -18 °C
